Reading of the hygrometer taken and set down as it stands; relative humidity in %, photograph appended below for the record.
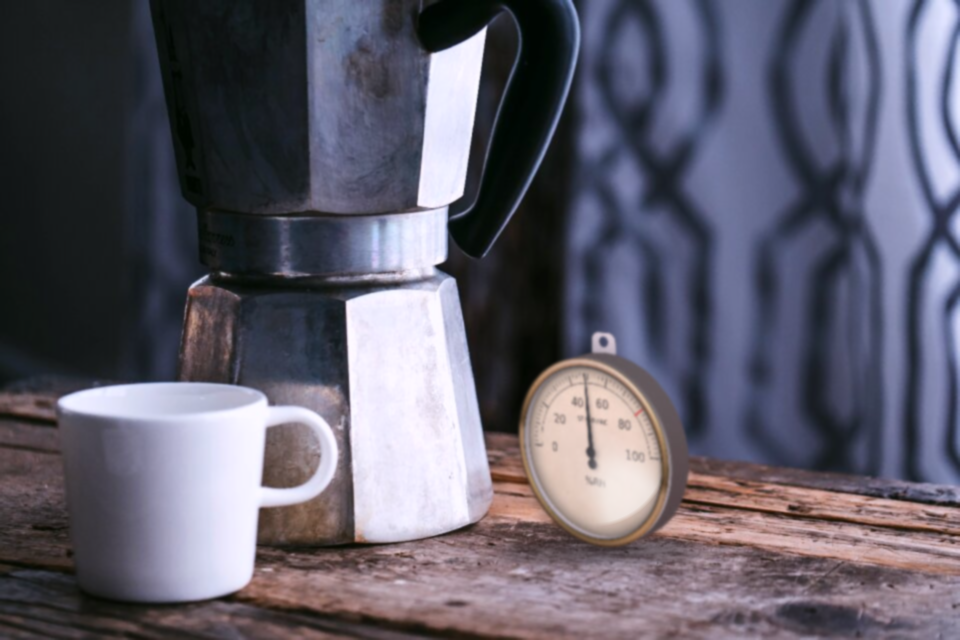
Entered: 50 %
